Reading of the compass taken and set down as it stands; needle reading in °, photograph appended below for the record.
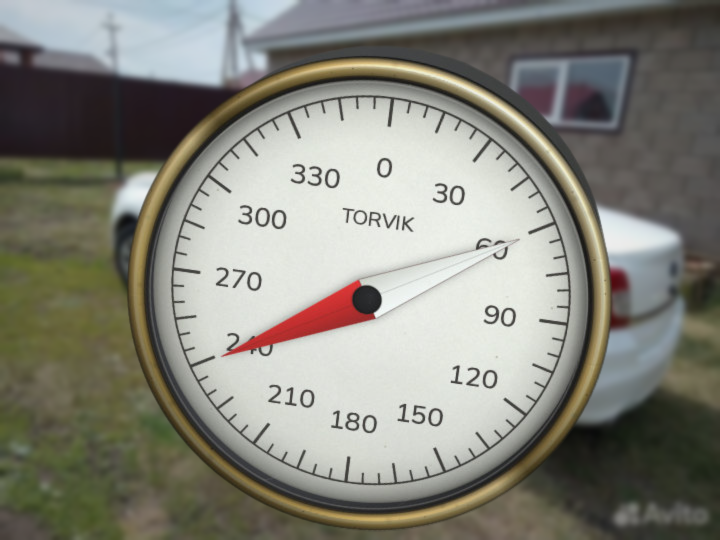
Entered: 240 °
